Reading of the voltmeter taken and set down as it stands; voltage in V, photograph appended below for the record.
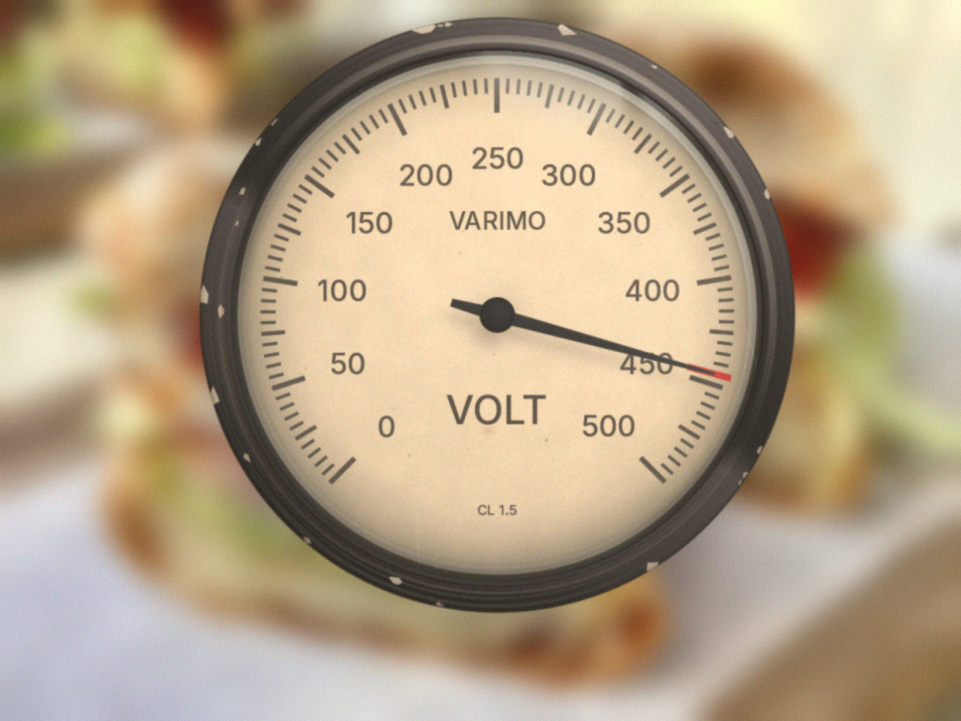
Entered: 445 V
